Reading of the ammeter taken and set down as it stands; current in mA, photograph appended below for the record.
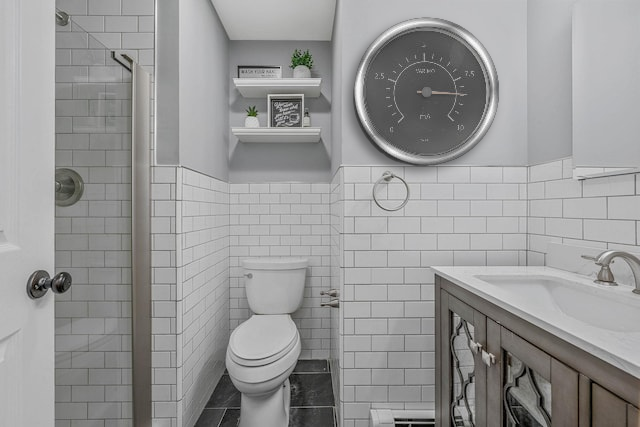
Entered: 8.5 mA
